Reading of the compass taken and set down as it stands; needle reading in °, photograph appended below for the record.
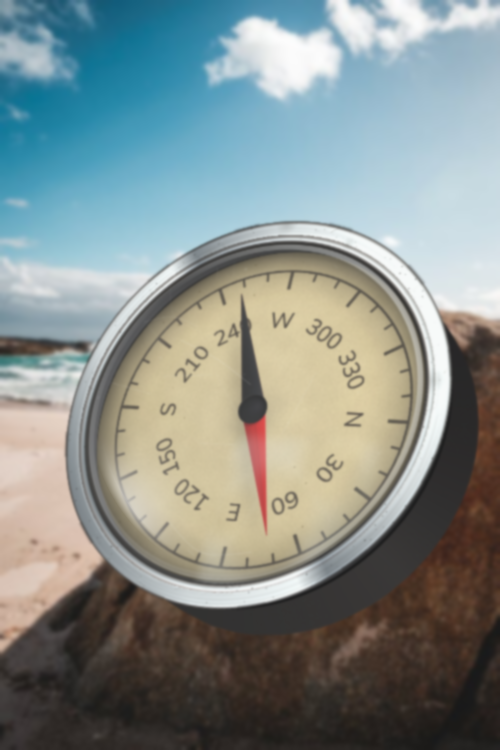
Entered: 70 °
